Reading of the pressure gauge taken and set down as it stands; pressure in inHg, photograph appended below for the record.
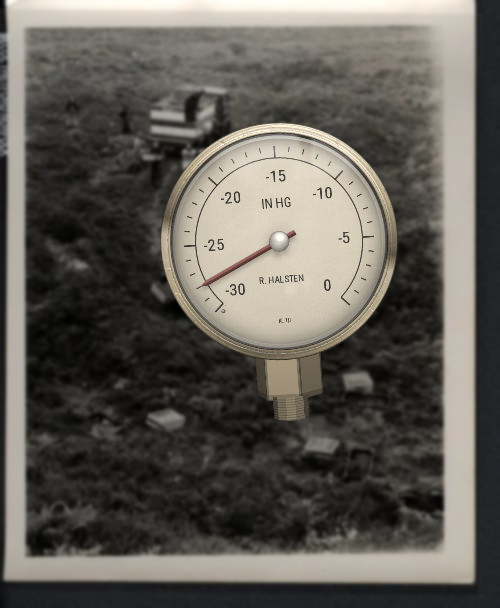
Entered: -28 inHg
